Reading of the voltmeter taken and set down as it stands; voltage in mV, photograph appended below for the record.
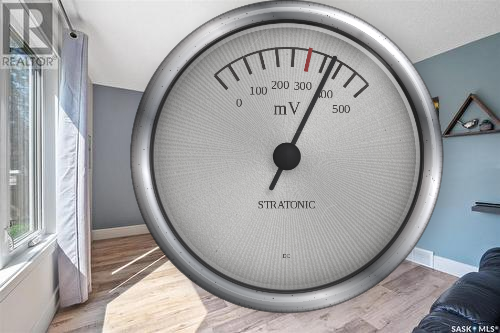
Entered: 375 mV
